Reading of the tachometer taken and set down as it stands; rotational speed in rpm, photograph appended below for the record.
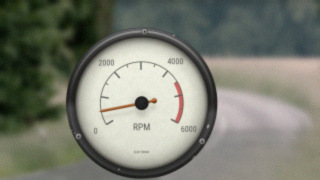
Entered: 500 rpm
